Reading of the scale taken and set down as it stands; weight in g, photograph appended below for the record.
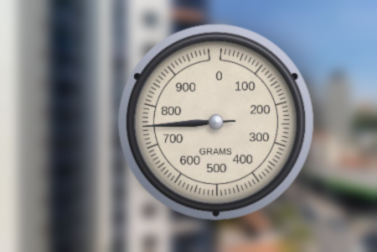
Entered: 750 g
